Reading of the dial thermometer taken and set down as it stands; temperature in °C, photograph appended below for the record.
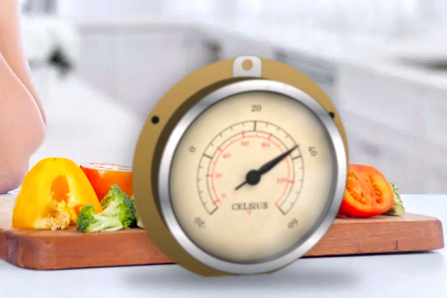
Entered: 36 °C
